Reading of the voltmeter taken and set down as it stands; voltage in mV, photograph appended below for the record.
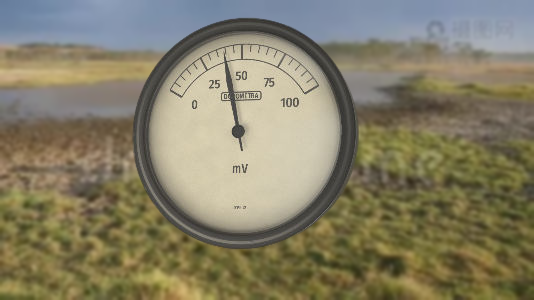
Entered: 40 mV
